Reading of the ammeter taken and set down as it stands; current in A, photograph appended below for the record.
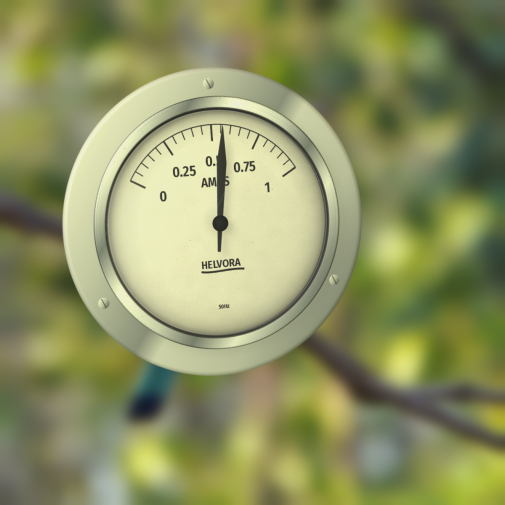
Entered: 0.55 A
